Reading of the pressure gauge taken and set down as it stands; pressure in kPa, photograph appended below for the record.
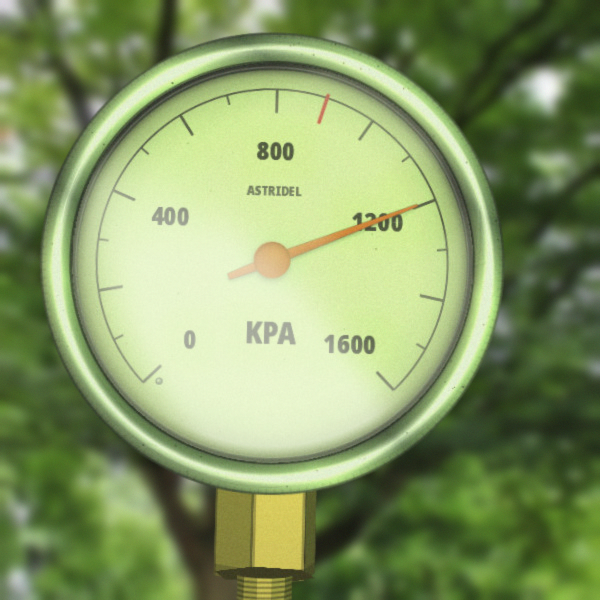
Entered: 1200 kPa
